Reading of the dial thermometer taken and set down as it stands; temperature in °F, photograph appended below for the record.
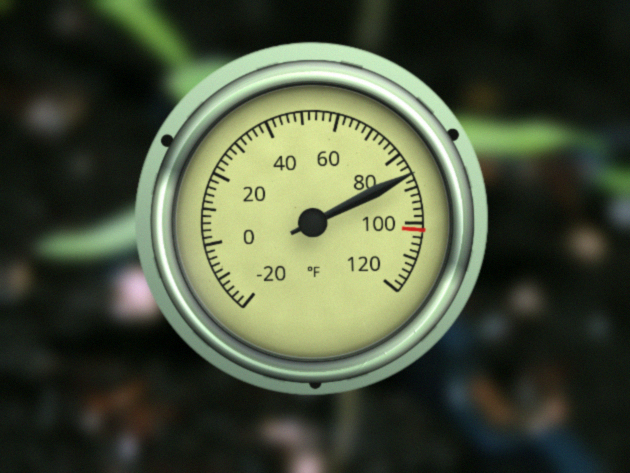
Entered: 86 °F
